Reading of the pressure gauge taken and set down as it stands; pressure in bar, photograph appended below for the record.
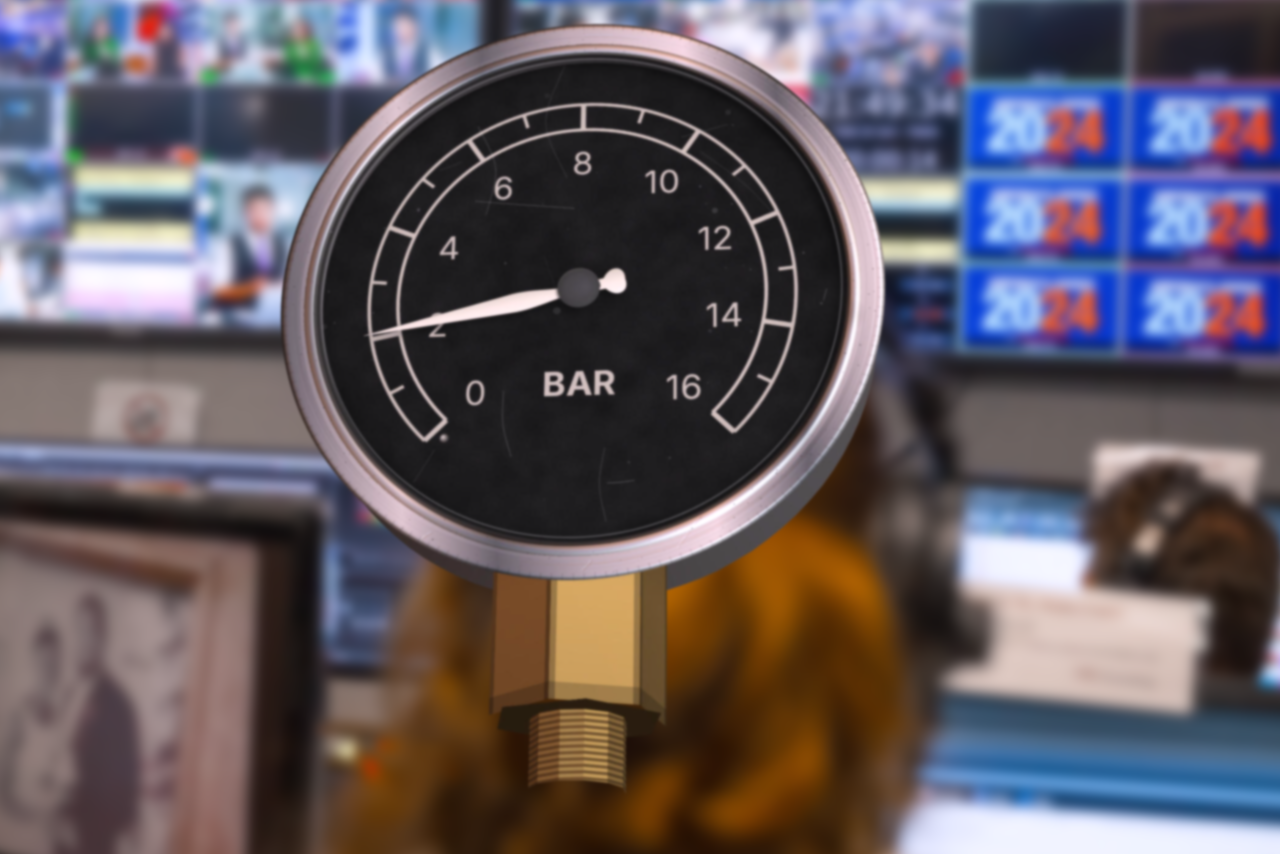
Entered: 2 bar
